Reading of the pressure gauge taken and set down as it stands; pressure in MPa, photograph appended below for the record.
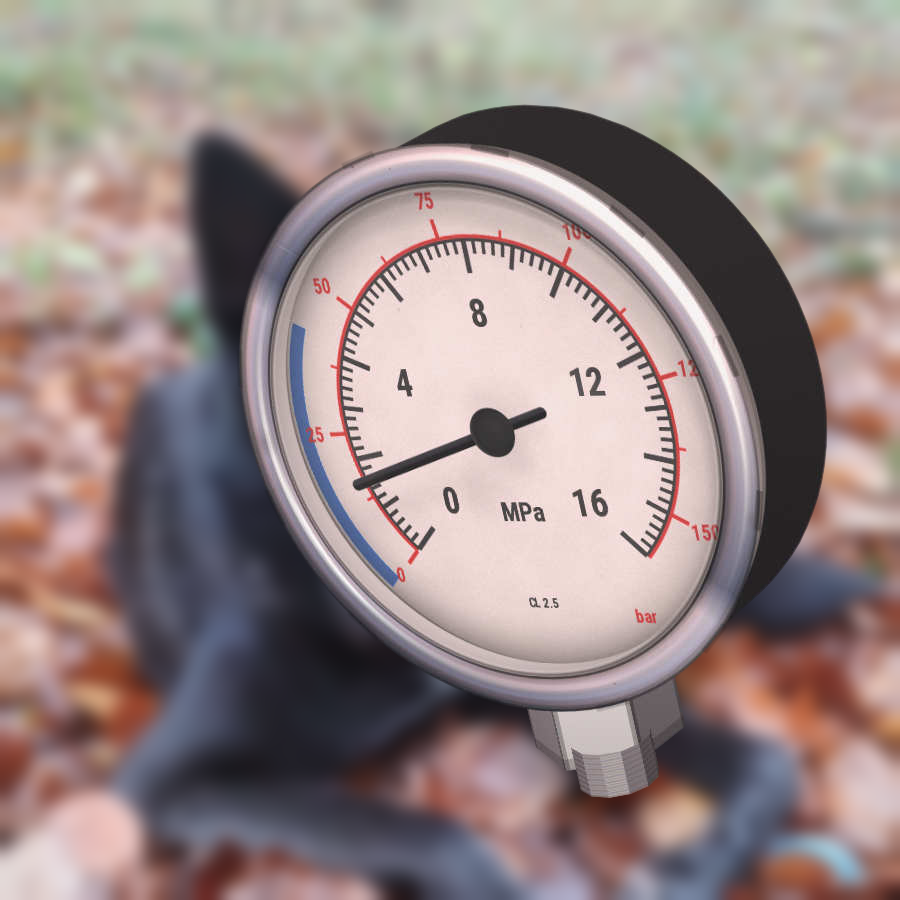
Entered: 1.6 MPa
